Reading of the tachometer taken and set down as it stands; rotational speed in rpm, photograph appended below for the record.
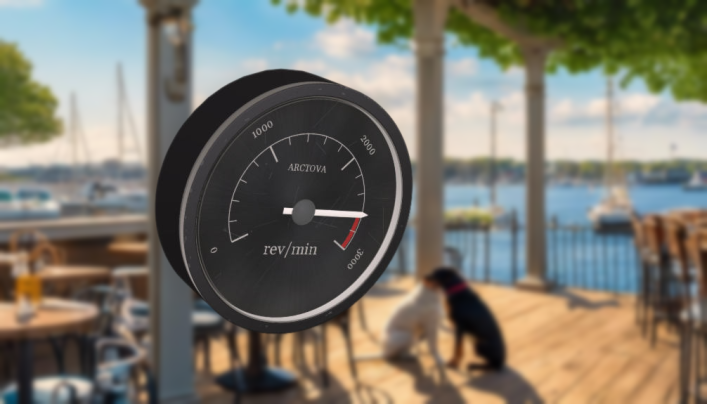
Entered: 2600 rpm
